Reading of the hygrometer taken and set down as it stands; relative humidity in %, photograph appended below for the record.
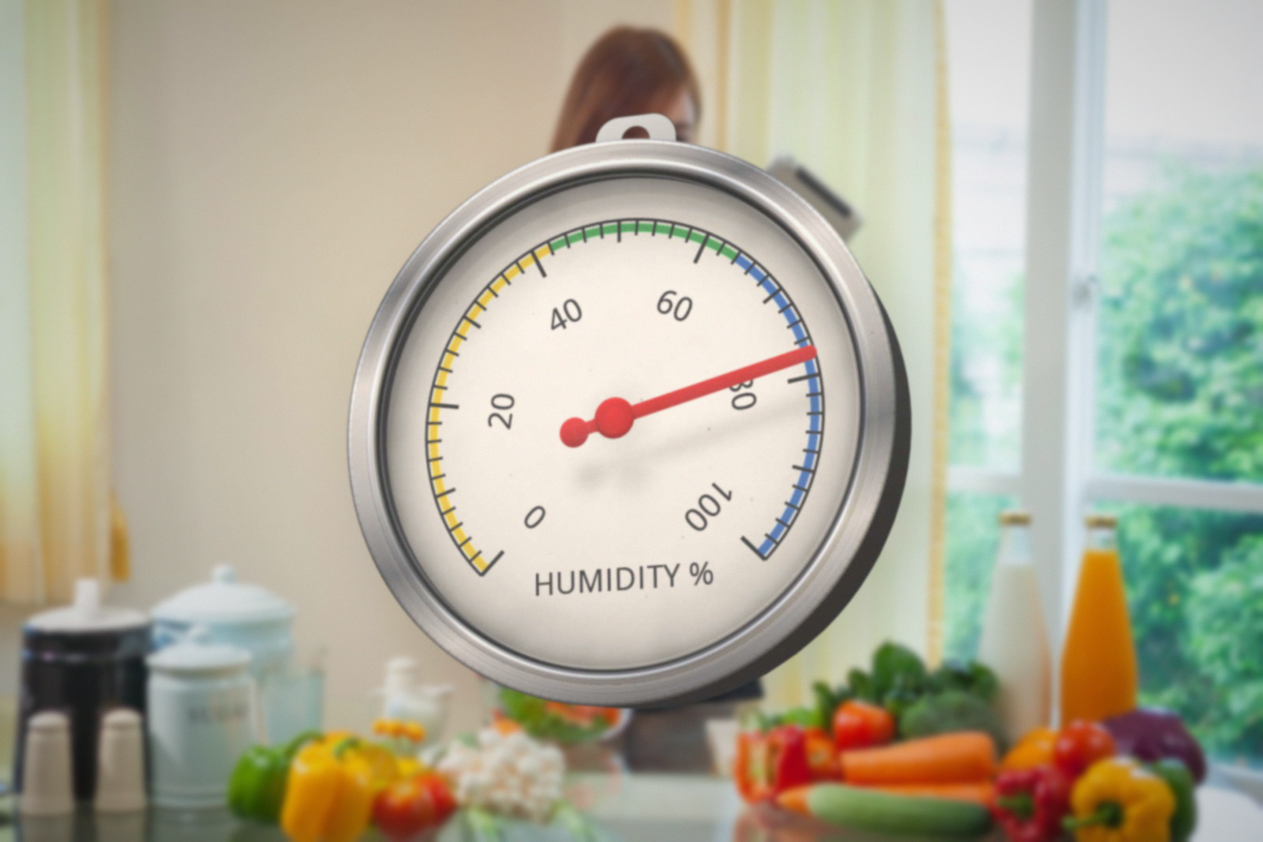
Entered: 78 %
